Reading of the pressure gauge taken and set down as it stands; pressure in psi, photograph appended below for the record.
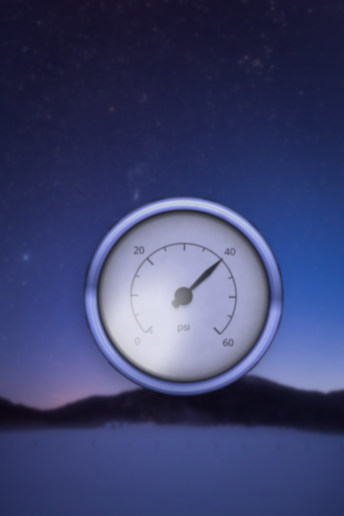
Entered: 40 psi
